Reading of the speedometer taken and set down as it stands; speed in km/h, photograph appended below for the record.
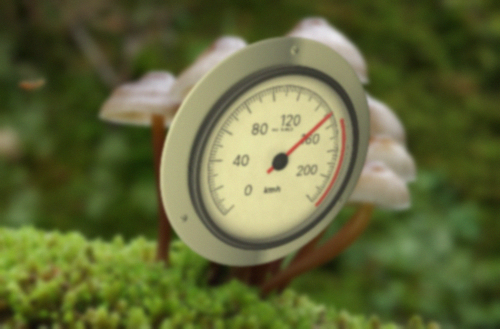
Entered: 150 km/h
